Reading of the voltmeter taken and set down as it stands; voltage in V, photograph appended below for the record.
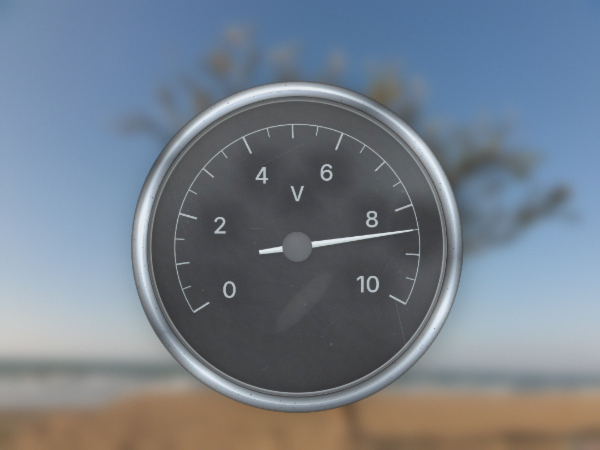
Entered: 8.5 V
